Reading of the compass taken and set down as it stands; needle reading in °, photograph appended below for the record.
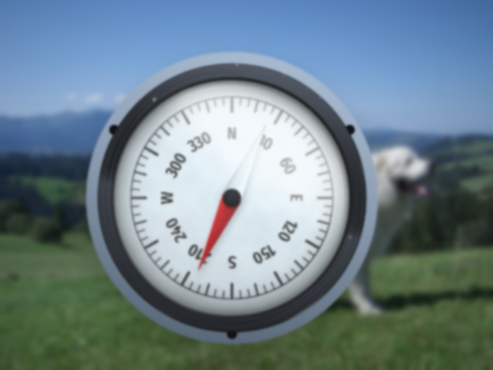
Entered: 205 °
